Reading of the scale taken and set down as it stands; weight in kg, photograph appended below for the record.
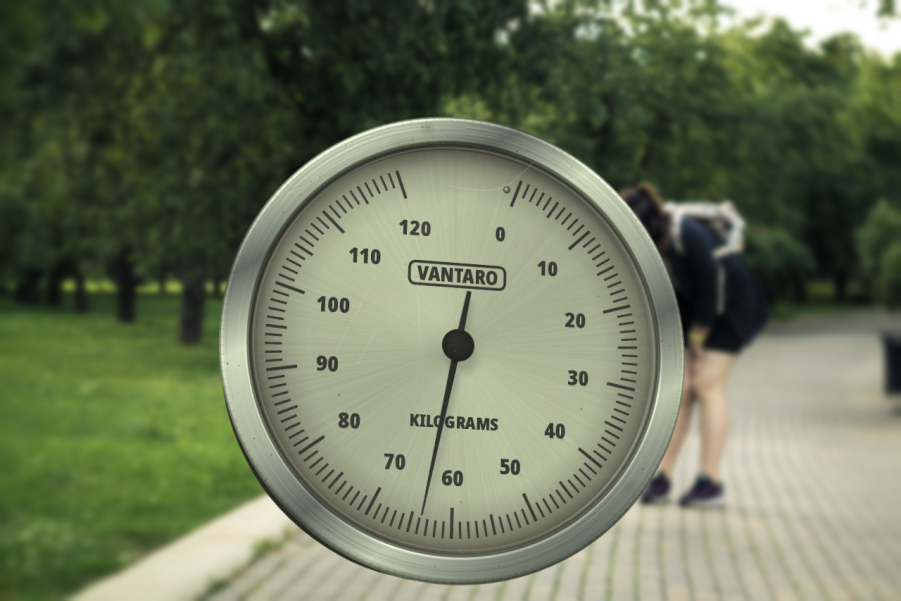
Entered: 64 kg
